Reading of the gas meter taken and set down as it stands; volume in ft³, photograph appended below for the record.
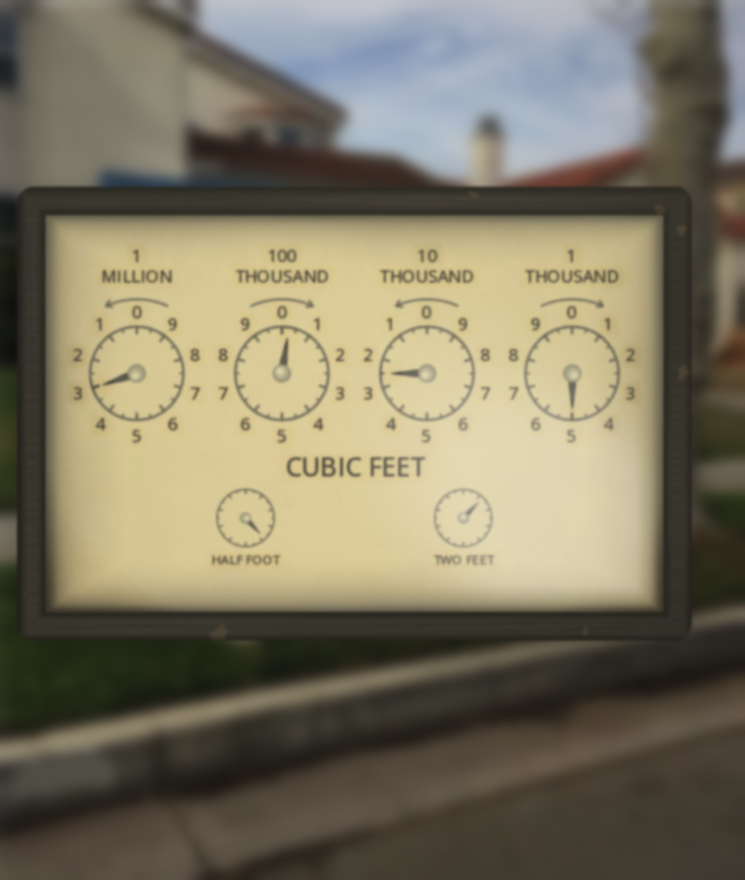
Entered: 302500 ft³
